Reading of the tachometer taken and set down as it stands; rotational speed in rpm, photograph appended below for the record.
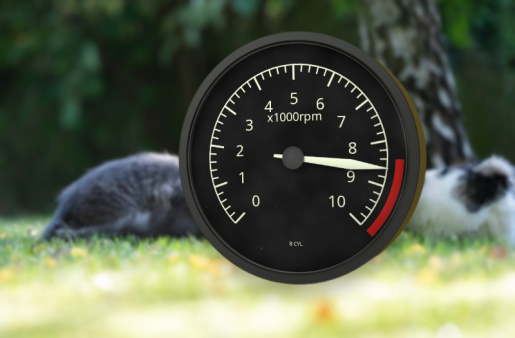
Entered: 8600 rpm
